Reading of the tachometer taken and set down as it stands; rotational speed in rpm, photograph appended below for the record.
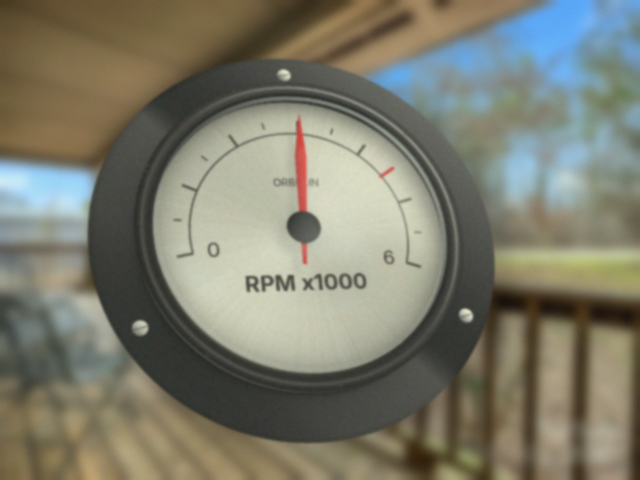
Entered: 3000 rpm
